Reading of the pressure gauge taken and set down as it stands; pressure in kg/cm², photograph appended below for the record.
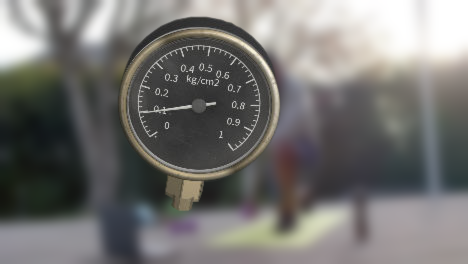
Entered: 0.1 kg/cm²
